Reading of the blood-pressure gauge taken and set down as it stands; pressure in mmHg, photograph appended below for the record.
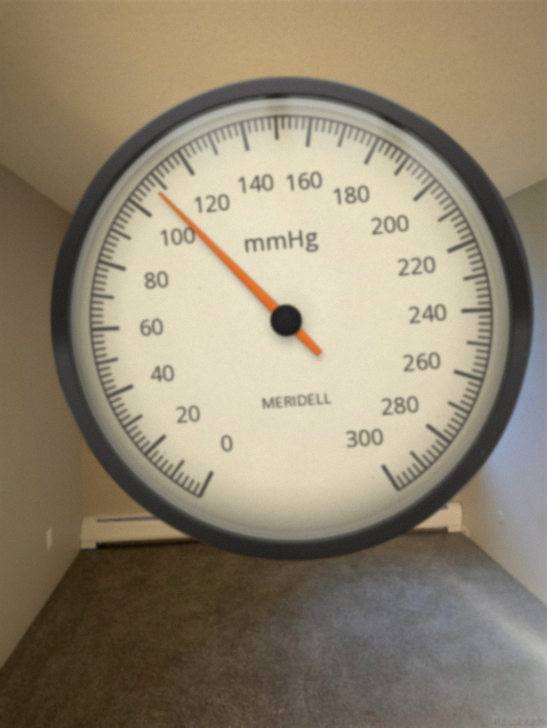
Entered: 108 mmHg
